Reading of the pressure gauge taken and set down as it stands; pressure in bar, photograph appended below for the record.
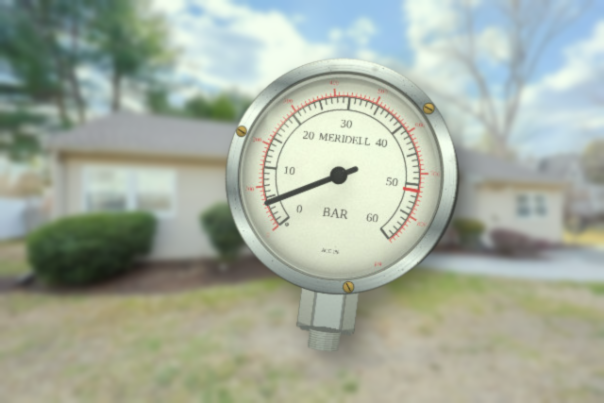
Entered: 4 bar
